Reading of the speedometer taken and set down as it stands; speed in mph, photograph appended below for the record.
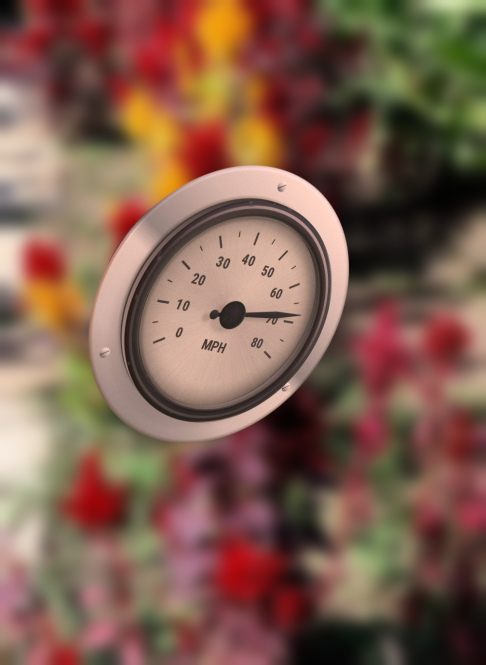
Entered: 67.5 mph
